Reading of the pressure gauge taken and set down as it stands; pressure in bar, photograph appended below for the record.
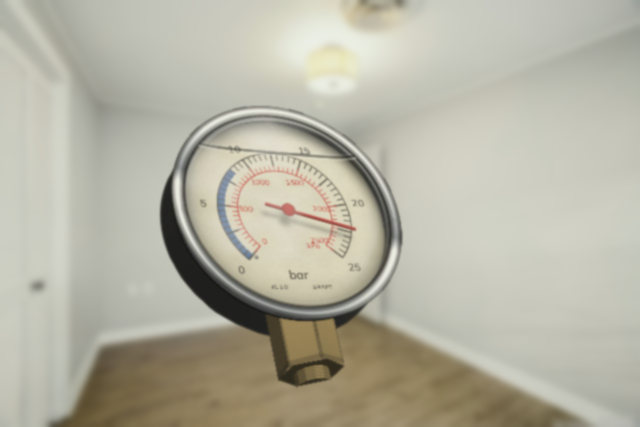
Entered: 22.5 bar
